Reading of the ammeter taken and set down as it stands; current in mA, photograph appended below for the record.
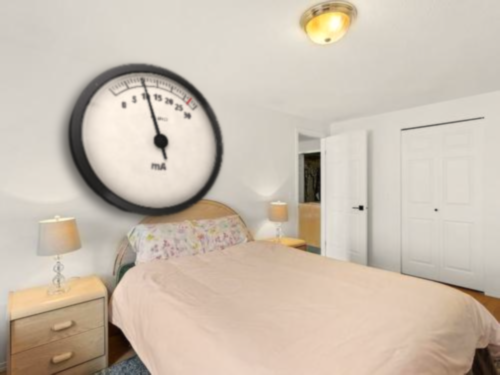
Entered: 10 mA
